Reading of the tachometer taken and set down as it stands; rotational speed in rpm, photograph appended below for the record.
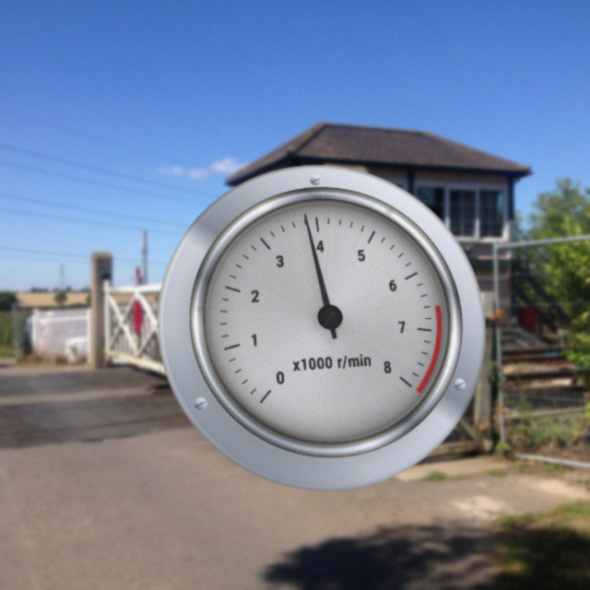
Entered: 3800 rpm
